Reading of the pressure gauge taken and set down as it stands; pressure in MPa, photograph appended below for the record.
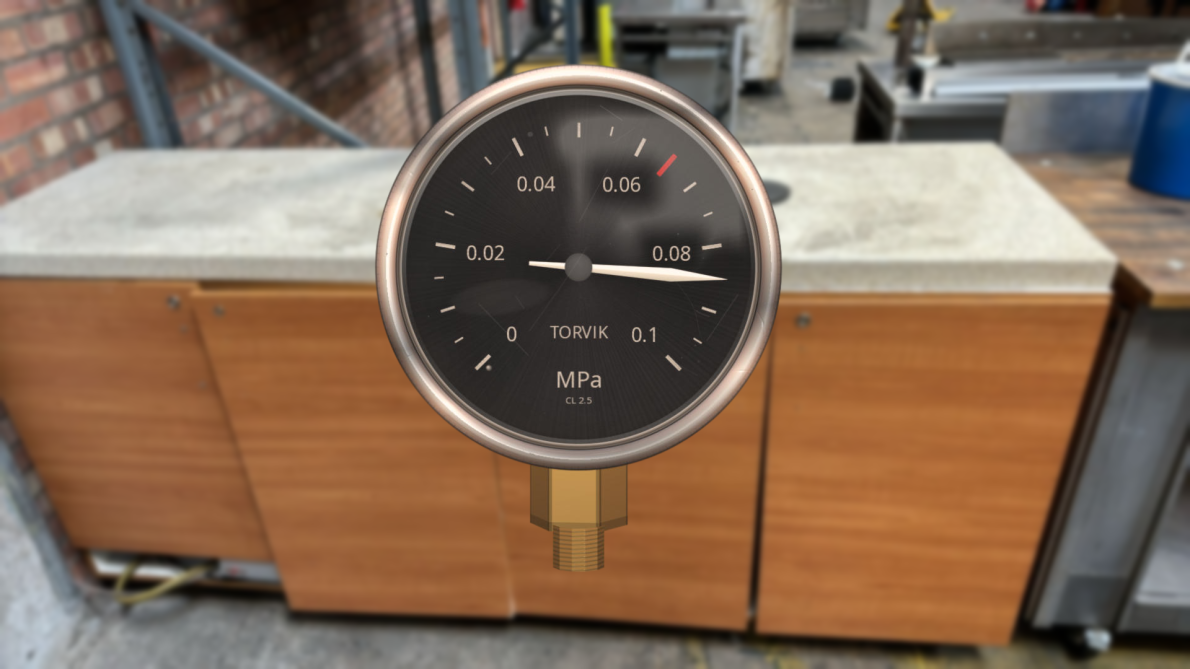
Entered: 0.085 MPa
